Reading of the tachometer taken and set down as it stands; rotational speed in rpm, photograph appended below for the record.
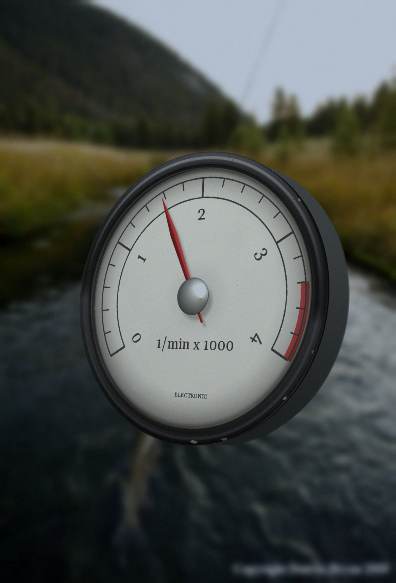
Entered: 1600 rpm
